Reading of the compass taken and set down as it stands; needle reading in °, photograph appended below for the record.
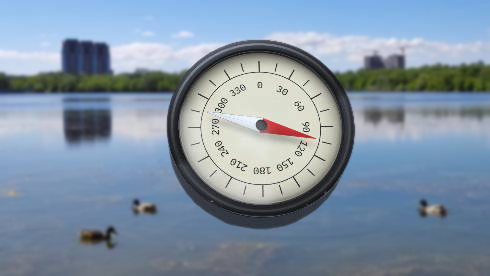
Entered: 105 °
